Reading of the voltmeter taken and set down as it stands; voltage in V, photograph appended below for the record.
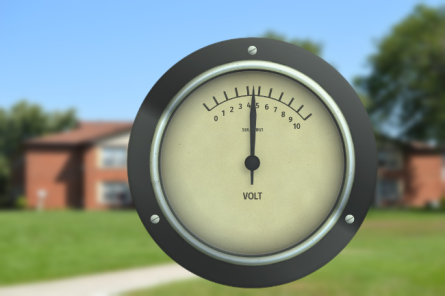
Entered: 4.5 V
